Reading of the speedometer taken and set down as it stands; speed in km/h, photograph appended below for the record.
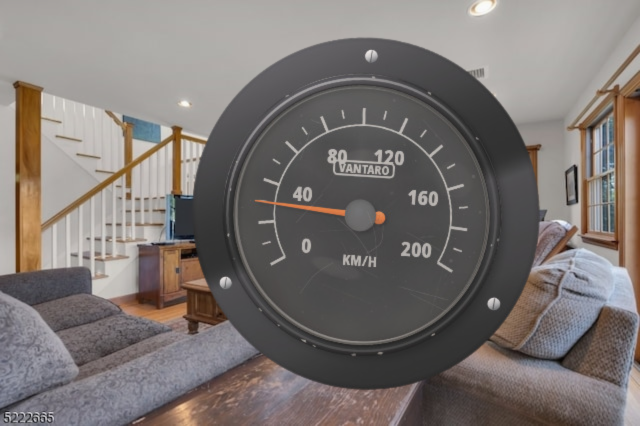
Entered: 30 km/h
